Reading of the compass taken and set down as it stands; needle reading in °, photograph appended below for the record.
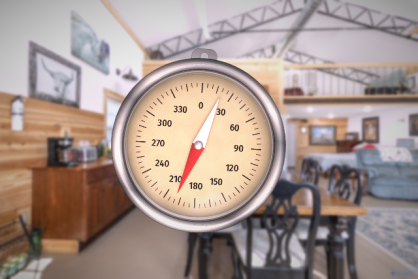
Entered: 200 °
